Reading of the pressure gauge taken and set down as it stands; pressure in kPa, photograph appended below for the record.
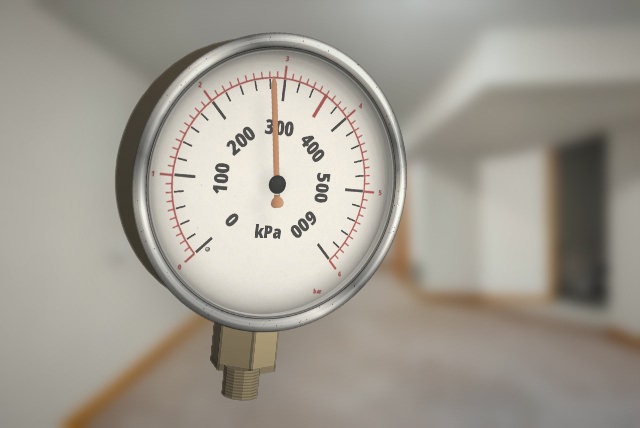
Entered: 280 kPa
